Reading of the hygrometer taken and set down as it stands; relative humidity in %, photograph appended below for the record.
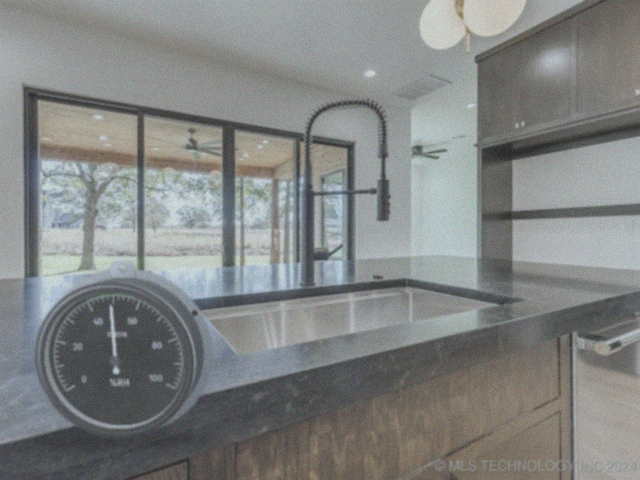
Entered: 50 %
